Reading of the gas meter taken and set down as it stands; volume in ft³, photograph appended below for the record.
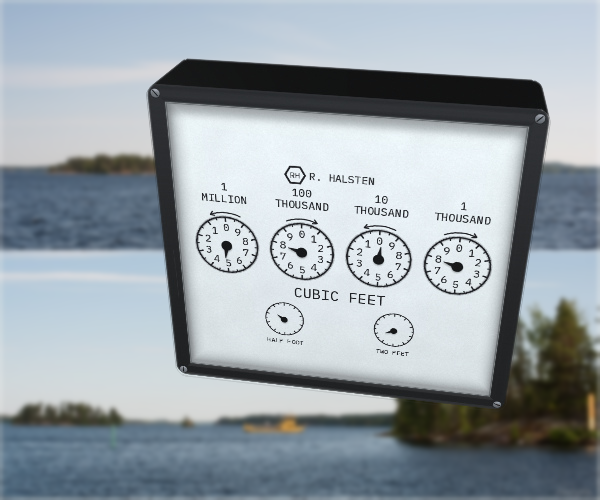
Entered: 479800 ft³
